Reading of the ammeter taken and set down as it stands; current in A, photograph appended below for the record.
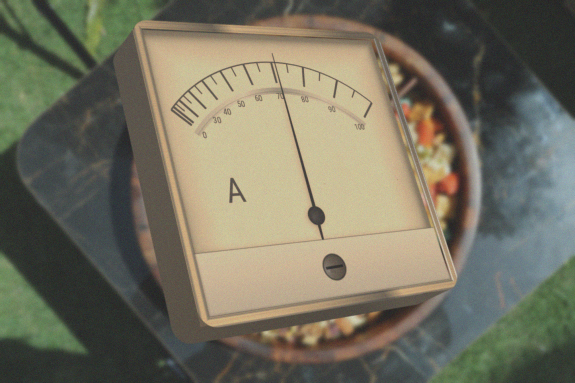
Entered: 70 A
